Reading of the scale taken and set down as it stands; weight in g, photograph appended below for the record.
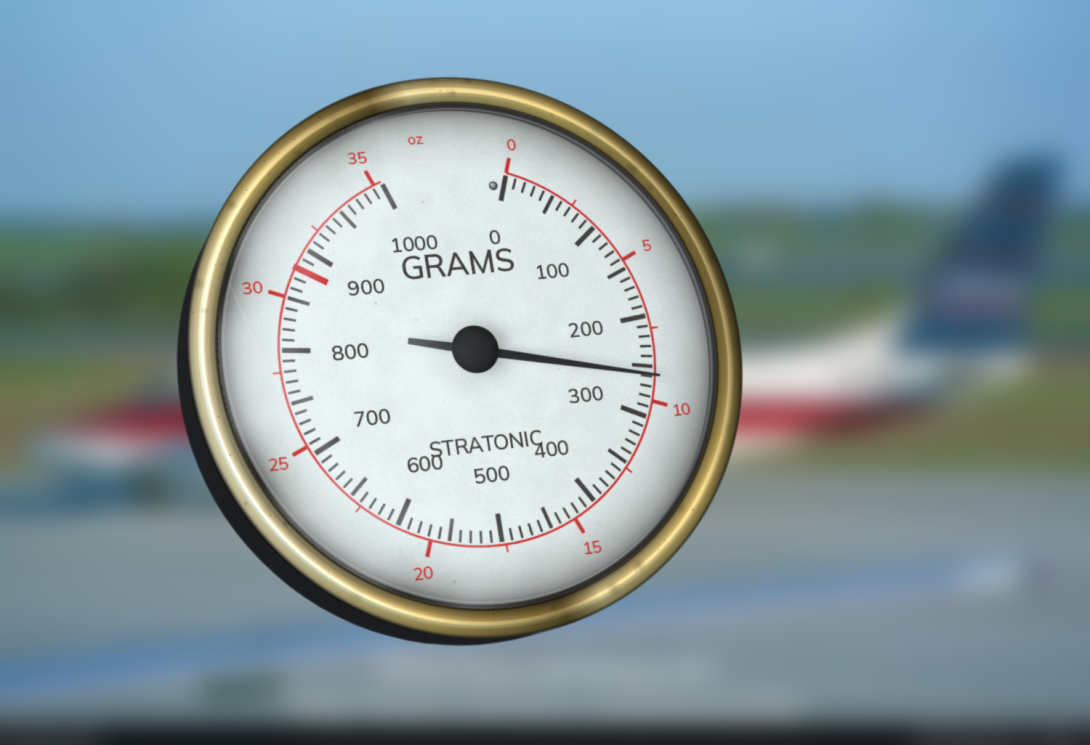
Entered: 260 g
